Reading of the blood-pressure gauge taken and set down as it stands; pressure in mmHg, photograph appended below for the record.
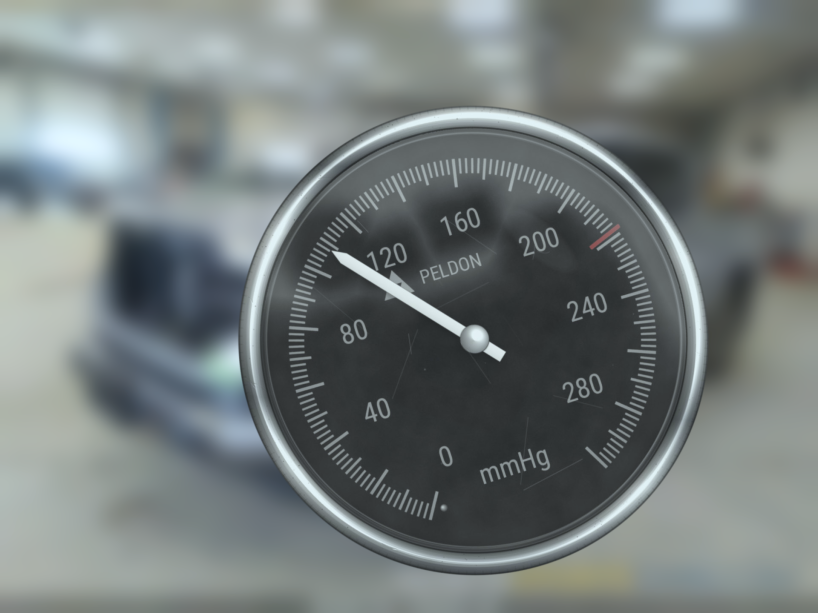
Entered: 108 mmHg
